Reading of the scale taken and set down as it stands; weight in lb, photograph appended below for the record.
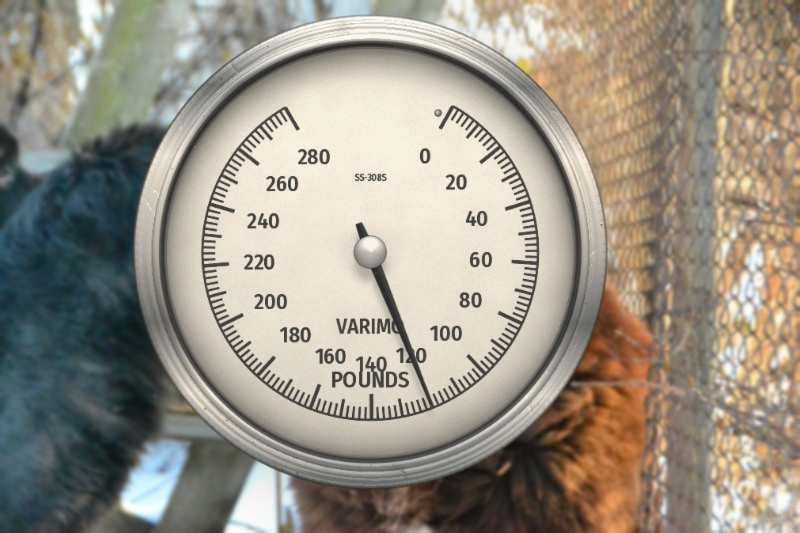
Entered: 120 lb
